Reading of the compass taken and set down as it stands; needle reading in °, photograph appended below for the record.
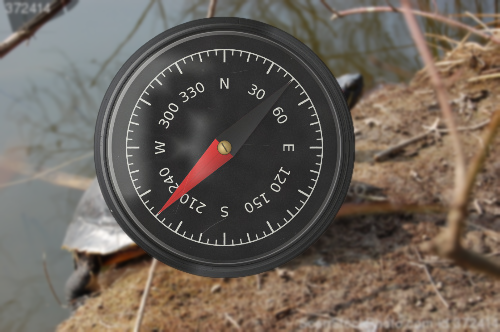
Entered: 225 °
